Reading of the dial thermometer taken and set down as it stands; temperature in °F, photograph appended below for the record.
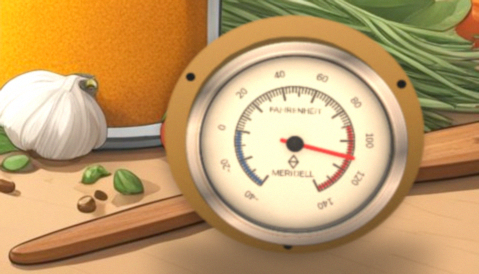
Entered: 110 °F
